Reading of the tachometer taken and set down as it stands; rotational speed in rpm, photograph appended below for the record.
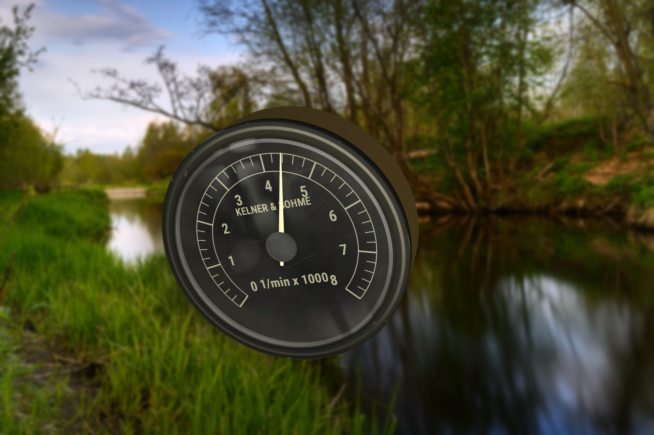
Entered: 4400 rpm
